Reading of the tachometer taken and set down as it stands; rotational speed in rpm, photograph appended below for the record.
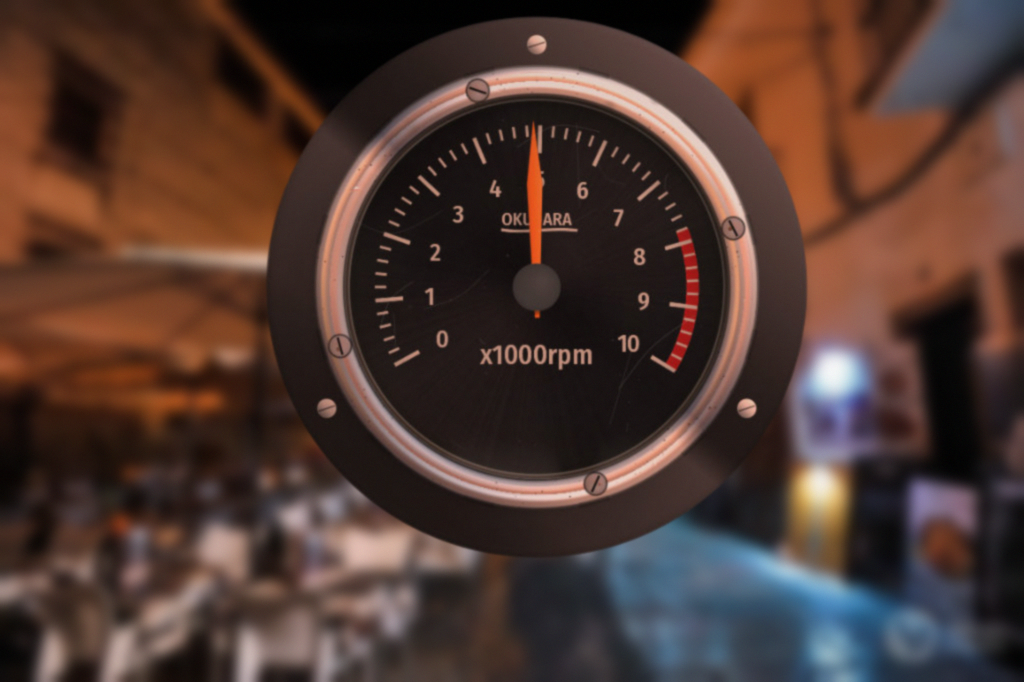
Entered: 4900 rpm
